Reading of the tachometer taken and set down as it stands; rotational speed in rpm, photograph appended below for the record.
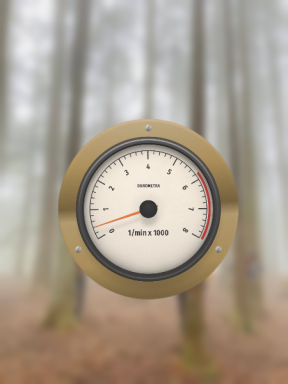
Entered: 400 rpm
